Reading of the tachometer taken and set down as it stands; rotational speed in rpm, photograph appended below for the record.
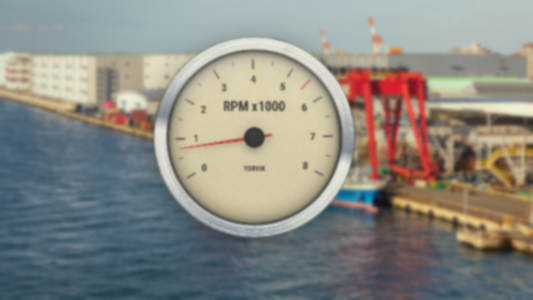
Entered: 750 rpm
